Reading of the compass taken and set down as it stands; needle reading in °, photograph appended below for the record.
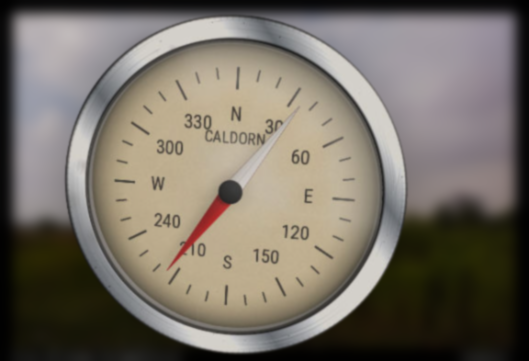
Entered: 215 °
